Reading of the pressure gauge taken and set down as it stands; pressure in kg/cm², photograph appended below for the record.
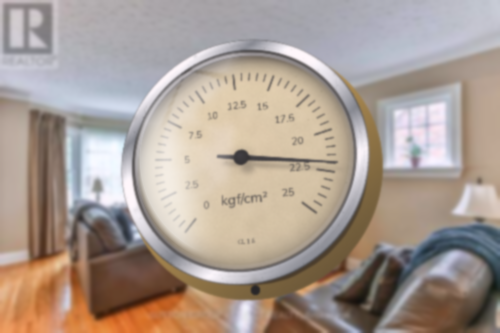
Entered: 22 kg/cm²
